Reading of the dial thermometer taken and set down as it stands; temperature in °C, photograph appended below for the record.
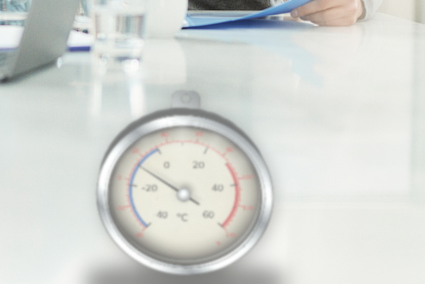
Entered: -10 °C
